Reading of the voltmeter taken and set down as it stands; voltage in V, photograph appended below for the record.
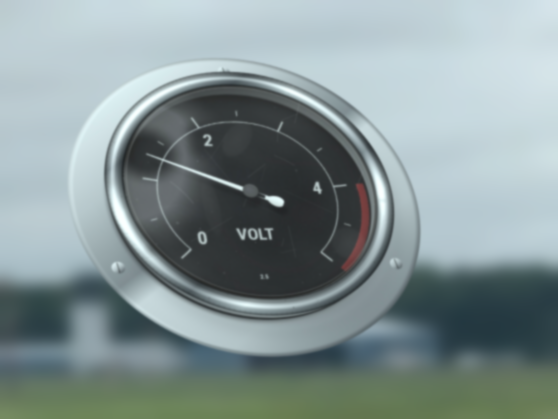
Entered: 1.25 V
